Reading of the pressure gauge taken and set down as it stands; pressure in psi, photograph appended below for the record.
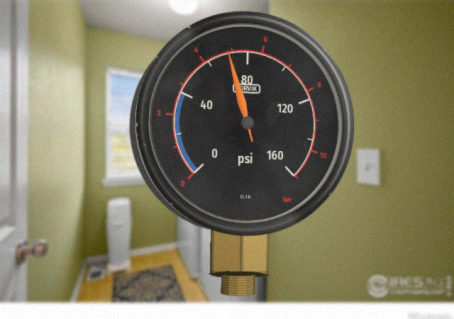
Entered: 70 psi
